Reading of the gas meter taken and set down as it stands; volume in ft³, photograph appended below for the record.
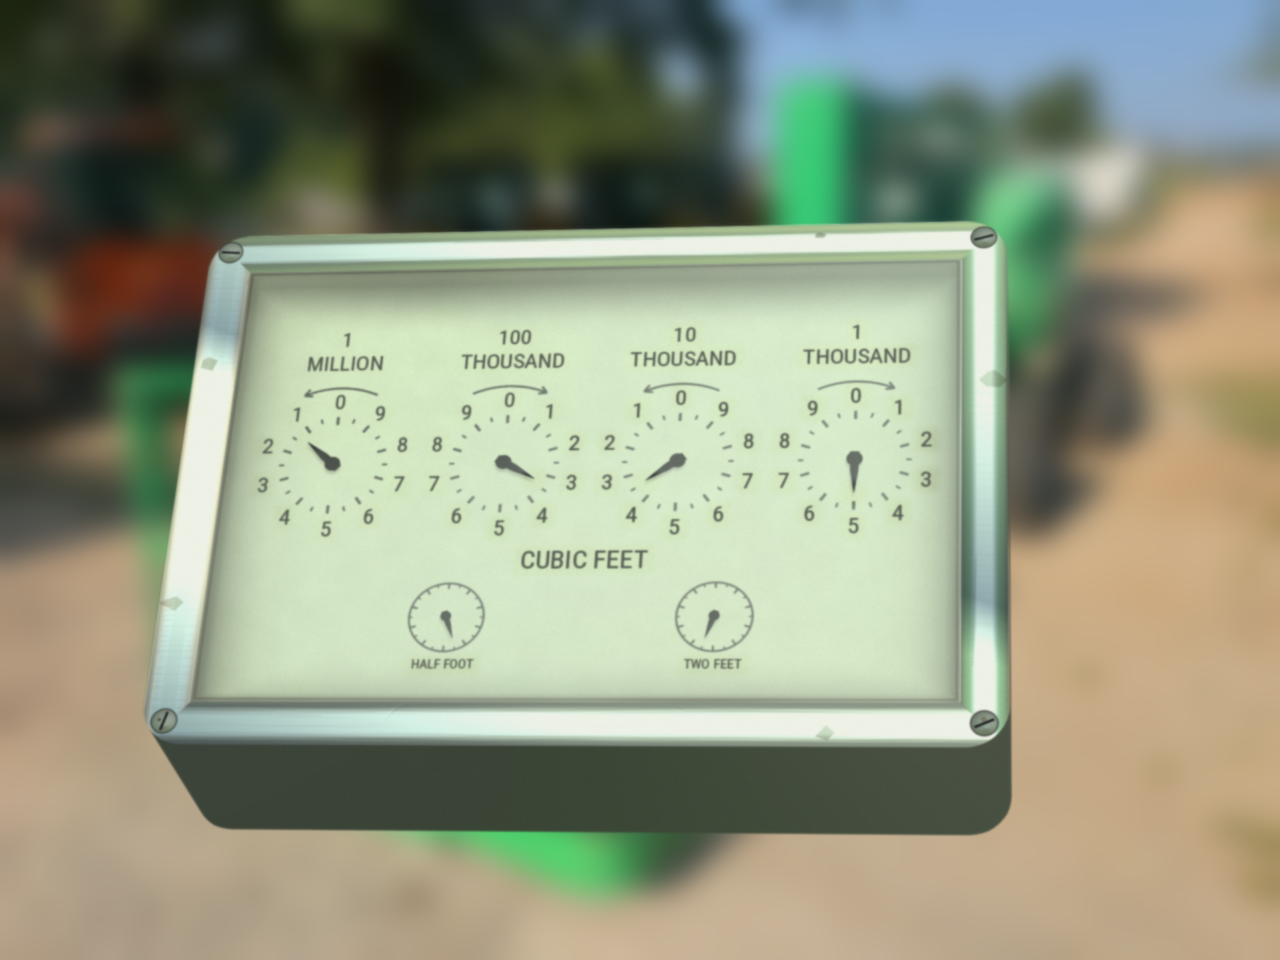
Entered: 133500 ft³
